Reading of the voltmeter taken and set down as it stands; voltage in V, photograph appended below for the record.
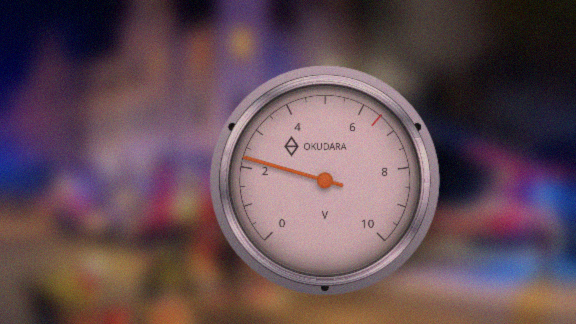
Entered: 2.25 V
